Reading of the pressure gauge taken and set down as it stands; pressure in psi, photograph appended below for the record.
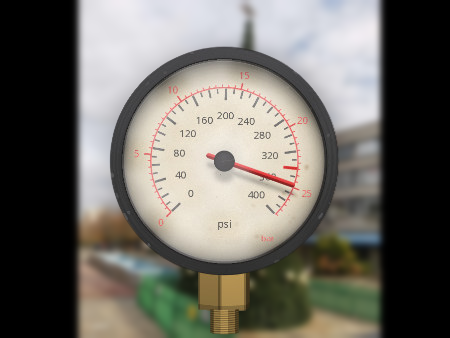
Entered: 360 psi
